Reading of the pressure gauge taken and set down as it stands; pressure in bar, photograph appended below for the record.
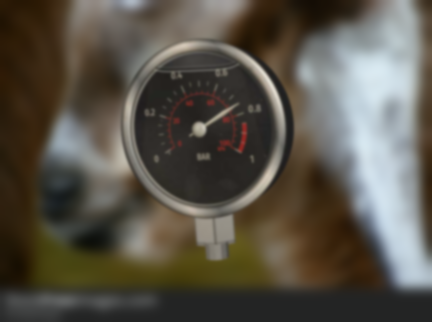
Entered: 0.75 bar
